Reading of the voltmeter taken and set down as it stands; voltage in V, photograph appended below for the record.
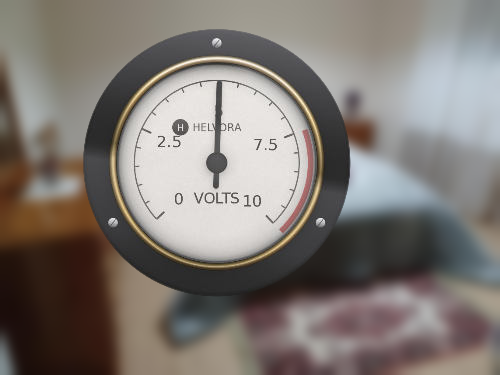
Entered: 5 V
